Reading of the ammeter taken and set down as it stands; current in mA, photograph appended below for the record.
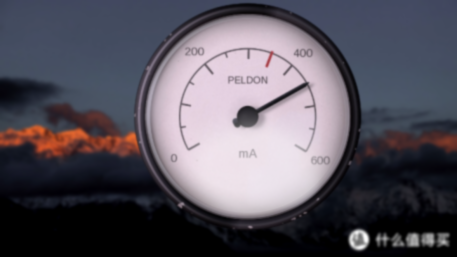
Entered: 450 mA
